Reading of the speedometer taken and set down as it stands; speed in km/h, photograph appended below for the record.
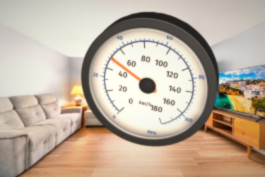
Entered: 50 km/h
